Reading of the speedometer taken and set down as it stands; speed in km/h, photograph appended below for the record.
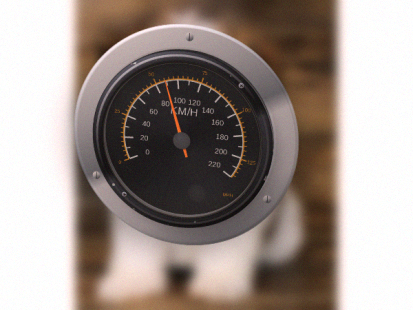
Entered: 90 km/h
